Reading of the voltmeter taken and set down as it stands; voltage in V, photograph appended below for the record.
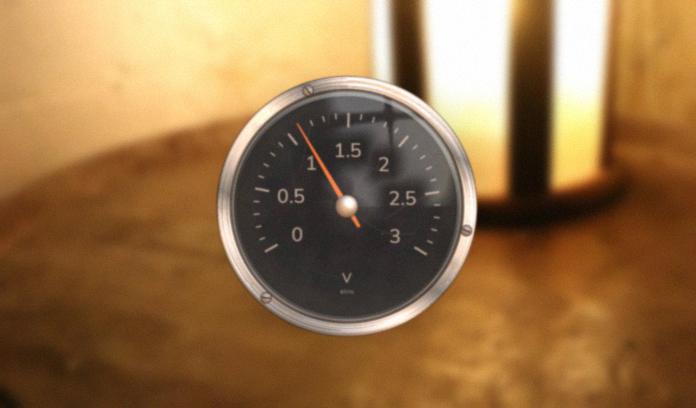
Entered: 1.1 V
